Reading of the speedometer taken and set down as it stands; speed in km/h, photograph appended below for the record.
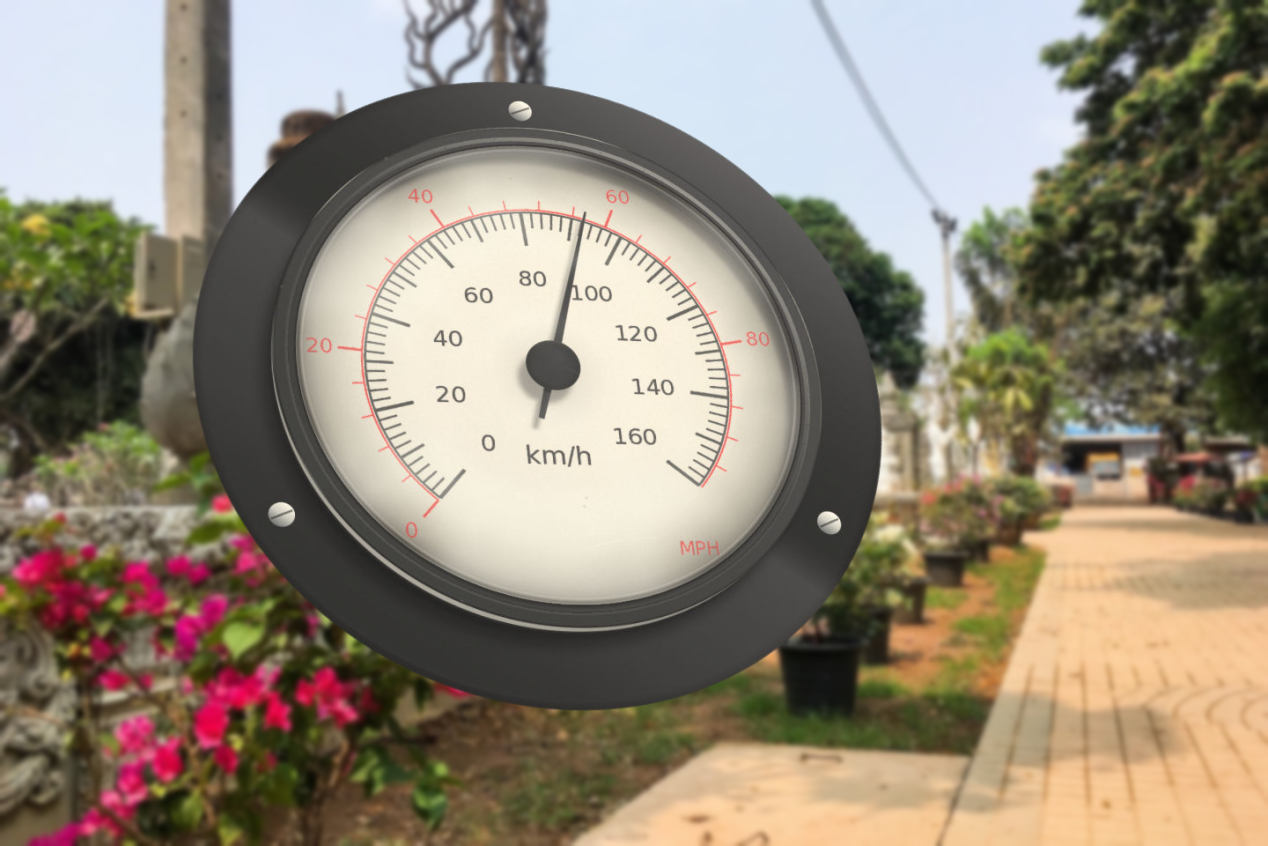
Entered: 92 km/h
